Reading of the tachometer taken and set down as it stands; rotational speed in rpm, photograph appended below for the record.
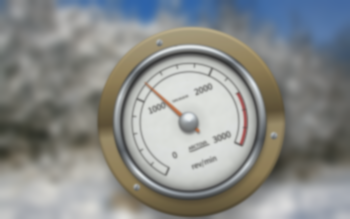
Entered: 1200 rpm
